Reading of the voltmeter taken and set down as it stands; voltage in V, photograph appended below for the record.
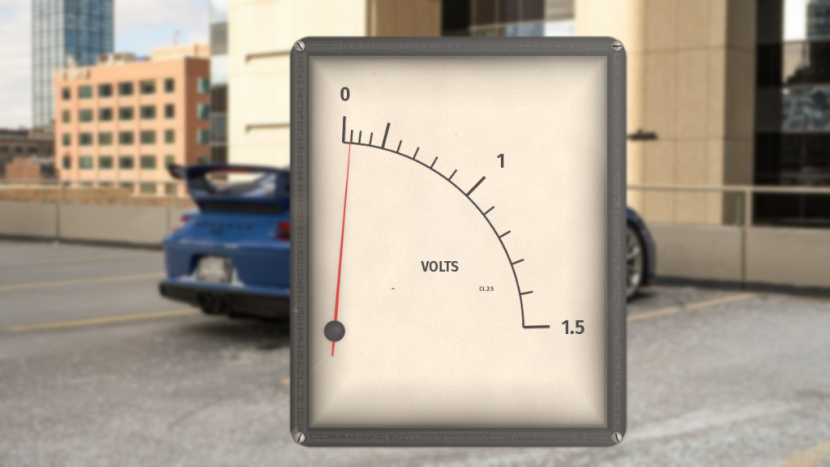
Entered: 0.2 V
